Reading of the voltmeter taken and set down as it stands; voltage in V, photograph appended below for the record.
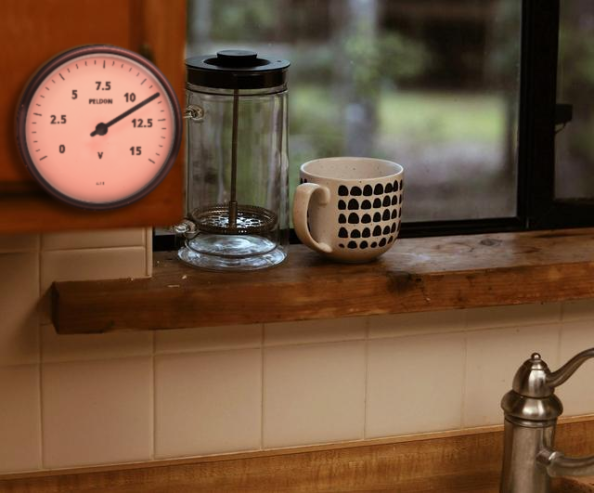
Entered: 11 V
